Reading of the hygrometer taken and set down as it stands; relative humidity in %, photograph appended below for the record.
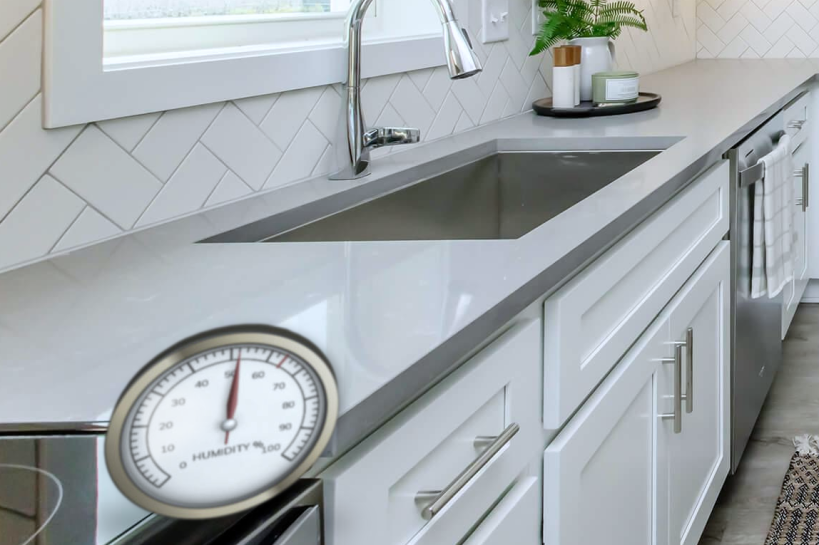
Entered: 52 %
